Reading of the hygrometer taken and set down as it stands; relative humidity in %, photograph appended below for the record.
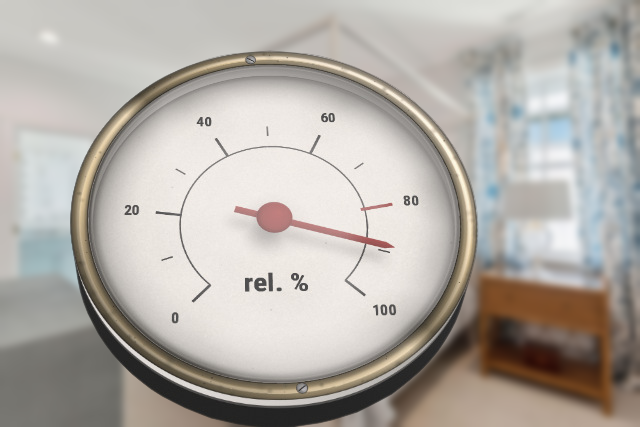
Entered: 90 %
